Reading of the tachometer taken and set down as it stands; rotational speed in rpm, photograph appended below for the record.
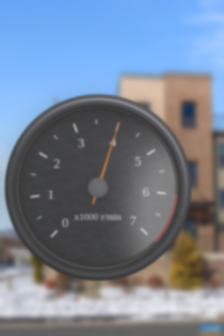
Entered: 4000 rpm
